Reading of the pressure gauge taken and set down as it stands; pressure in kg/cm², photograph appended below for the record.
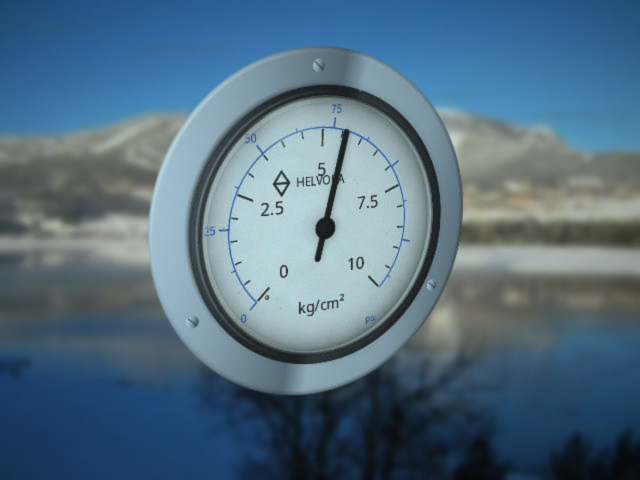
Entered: 5.5 kg/cm²
